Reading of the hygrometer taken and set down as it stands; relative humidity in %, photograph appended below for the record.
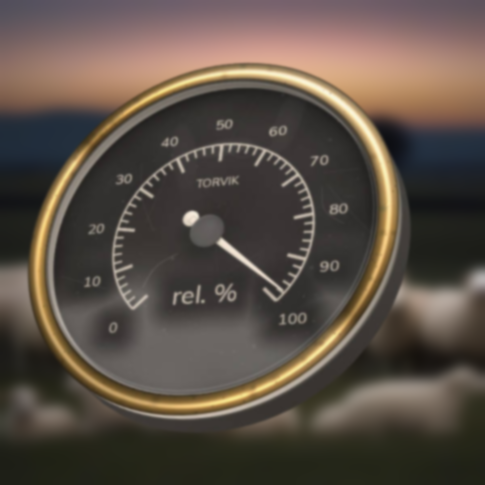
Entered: 98 %
